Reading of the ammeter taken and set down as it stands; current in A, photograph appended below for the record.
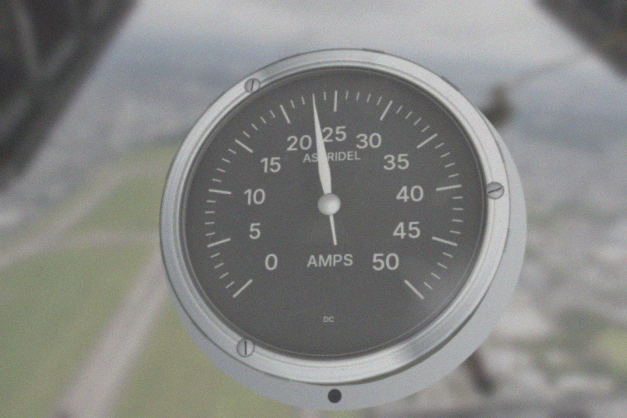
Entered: 23 A
